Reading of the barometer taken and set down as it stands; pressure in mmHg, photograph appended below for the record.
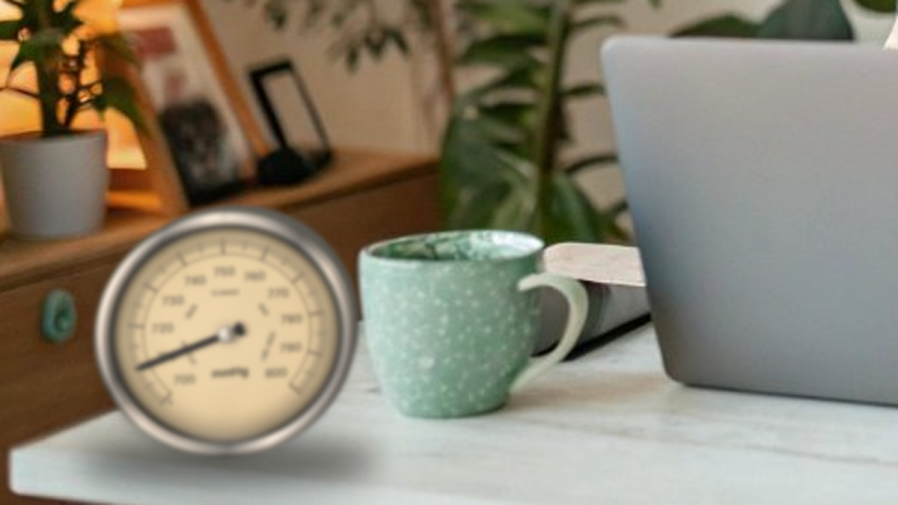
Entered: 710 mmHg
